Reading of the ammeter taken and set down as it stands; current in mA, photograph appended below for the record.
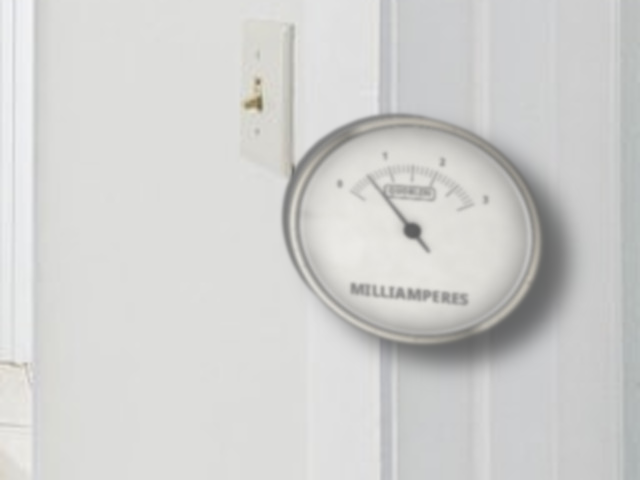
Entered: 0.5 mA
